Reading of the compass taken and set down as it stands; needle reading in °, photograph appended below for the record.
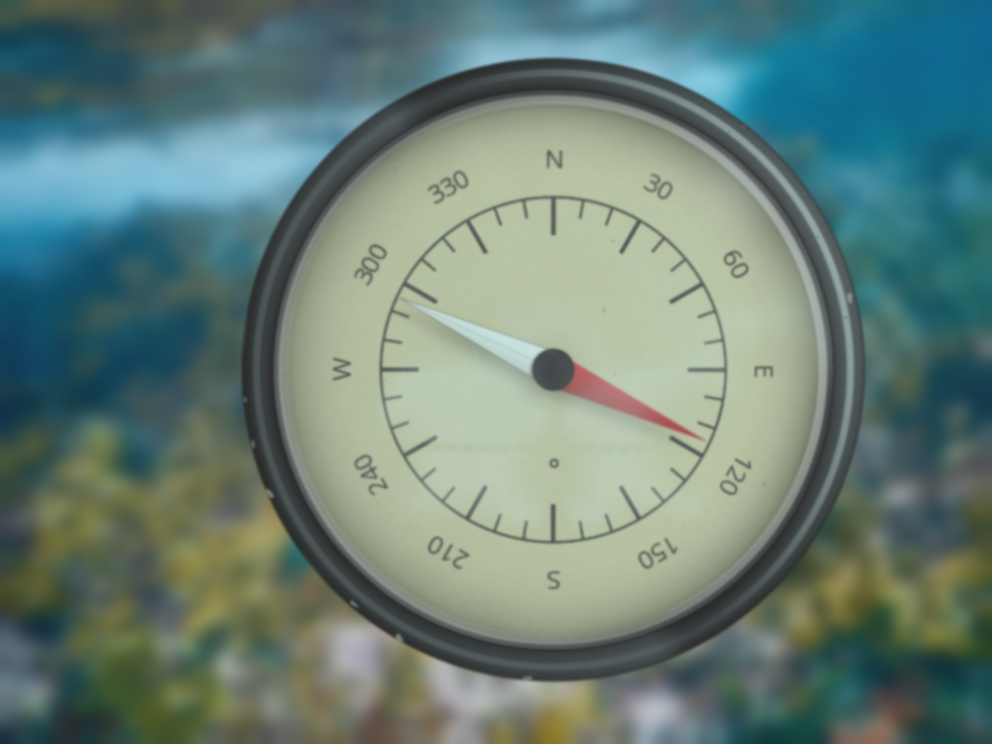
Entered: 115 °
